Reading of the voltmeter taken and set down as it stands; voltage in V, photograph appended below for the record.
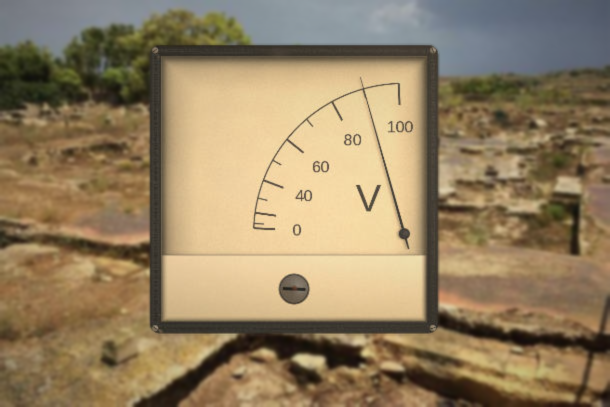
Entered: 90 V
